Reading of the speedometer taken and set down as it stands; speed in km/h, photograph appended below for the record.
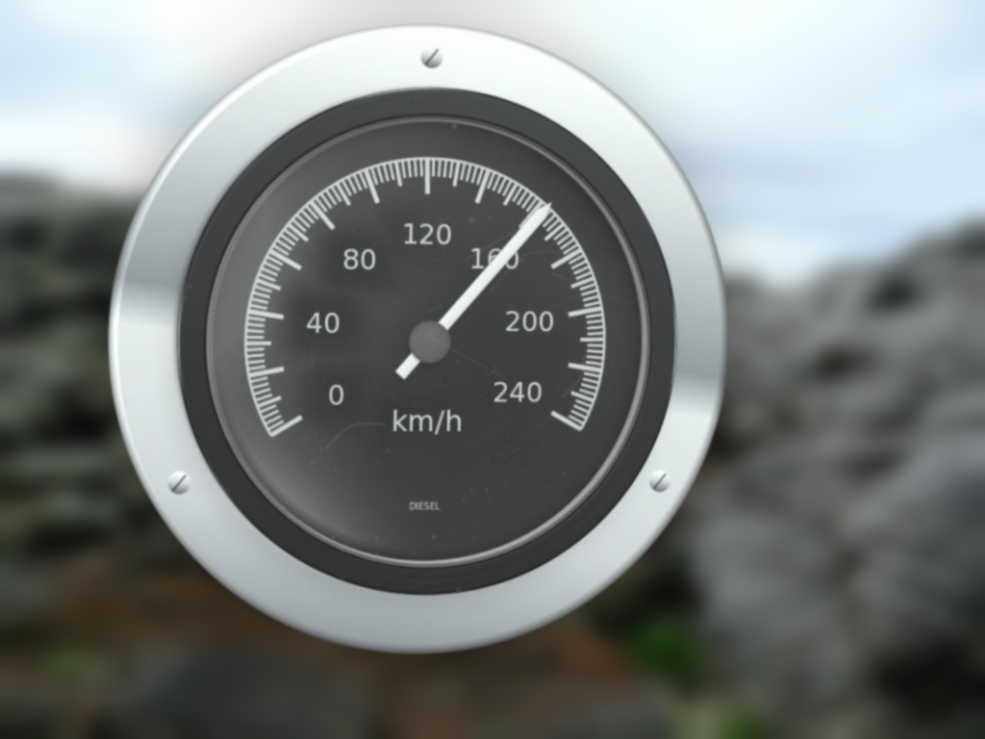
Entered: 162 km/h
